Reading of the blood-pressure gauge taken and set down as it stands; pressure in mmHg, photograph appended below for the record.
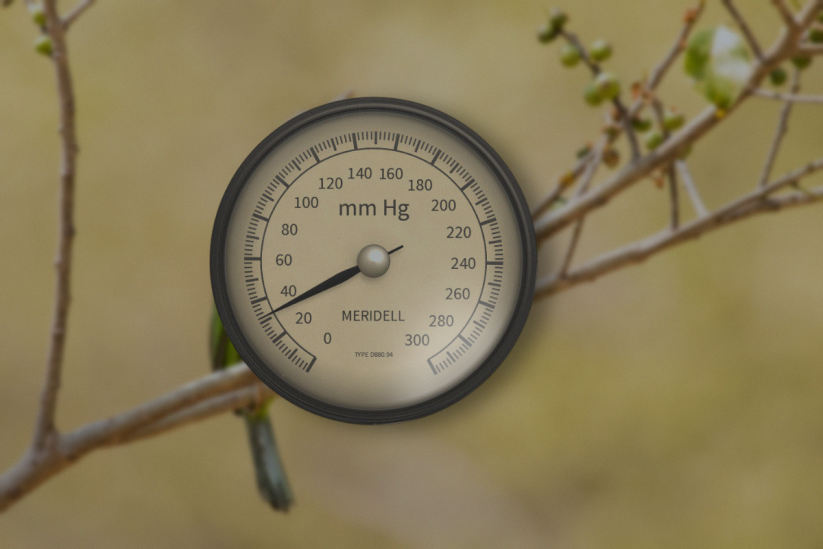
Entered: 32 mmHg
